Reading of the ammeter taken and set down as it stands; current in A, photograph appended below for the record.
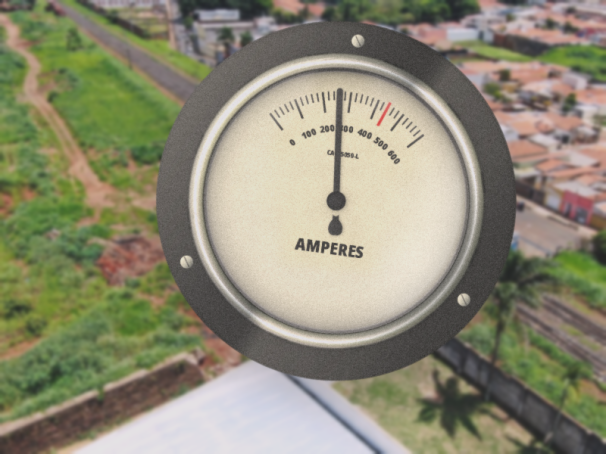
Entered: 260 A
